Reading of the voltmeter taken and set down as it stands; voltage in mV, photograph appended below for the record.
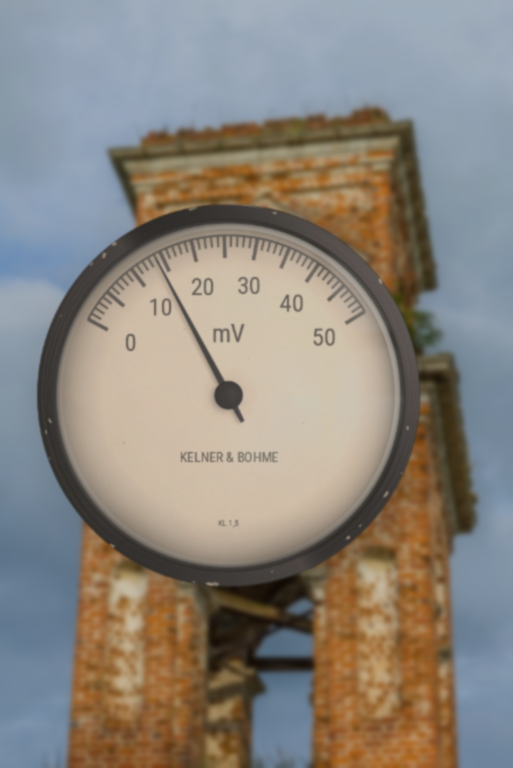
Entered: 14 mV
